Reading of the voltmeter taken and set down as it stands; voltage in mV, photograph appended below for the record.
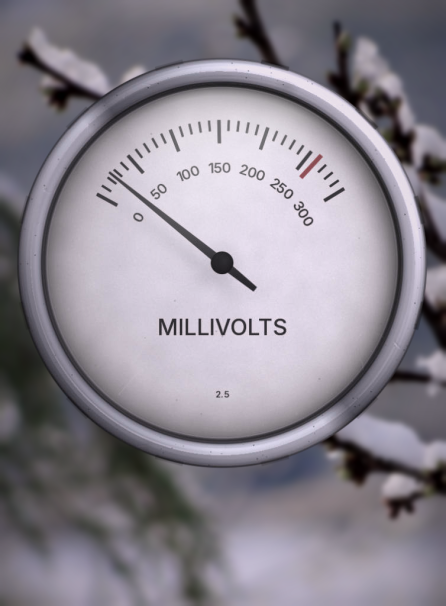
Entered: 25 mV
